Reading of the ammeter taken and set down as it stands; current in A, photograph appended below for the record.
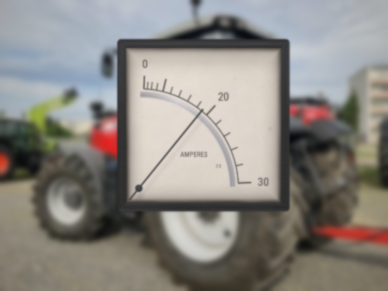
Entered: 19 A
